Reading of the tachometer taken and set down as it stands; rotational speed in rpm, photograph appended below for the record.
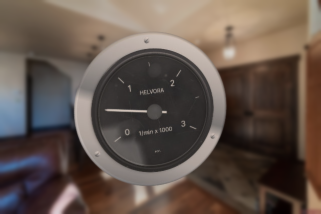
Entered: 500 rpm
